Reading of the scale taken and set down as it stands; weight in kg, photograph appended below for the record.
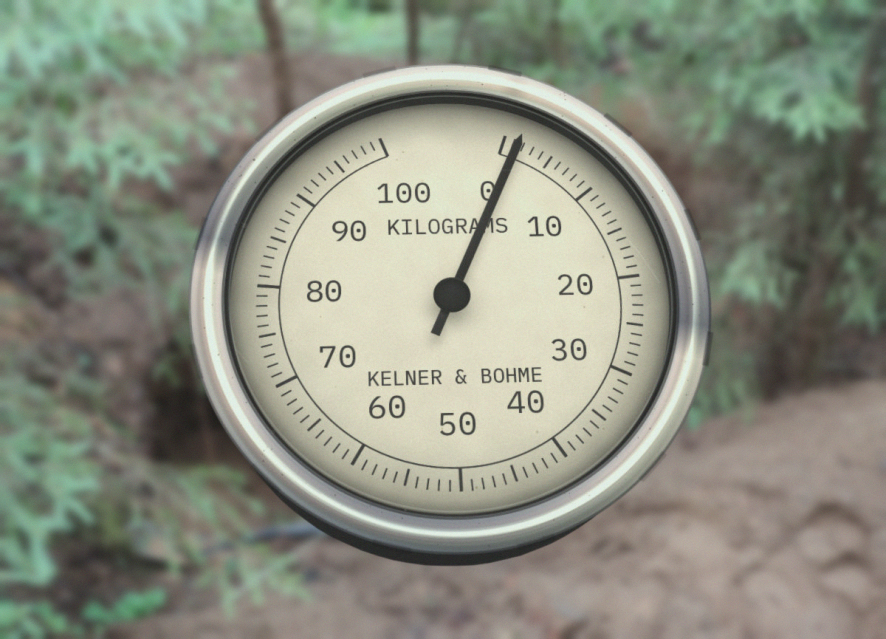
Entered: 1.5 kg
